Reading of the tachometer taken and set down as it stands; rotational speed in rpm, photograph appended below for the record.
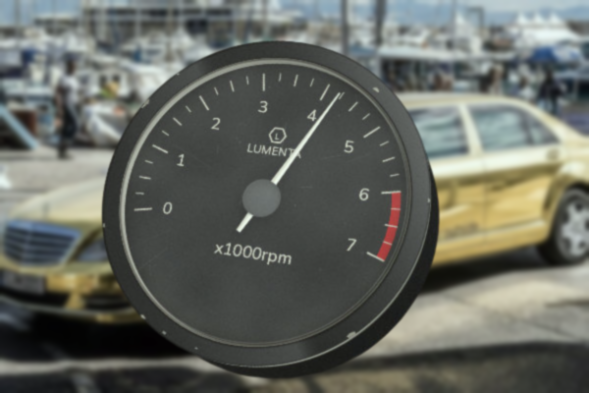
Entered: 4250 rpm
